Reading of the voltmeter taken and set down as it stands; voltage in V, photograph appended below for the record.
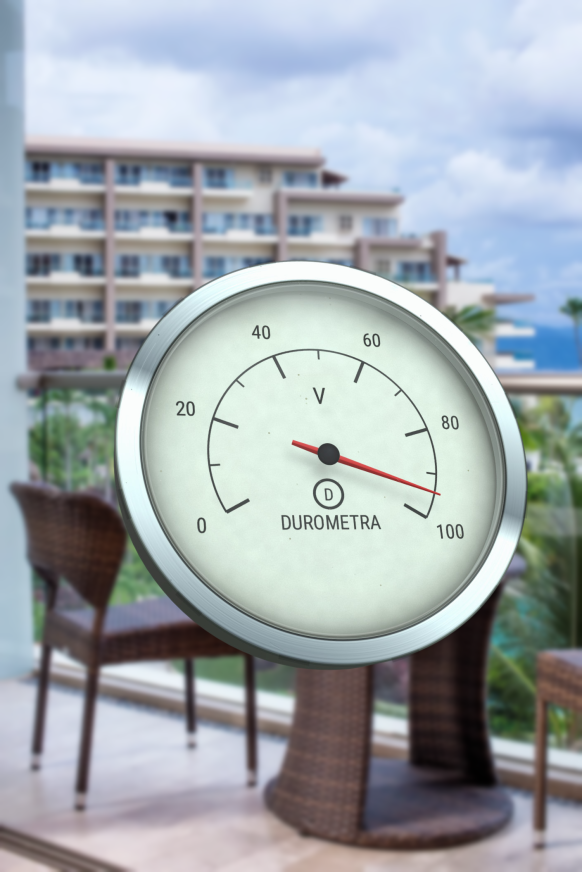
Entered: 95 V
